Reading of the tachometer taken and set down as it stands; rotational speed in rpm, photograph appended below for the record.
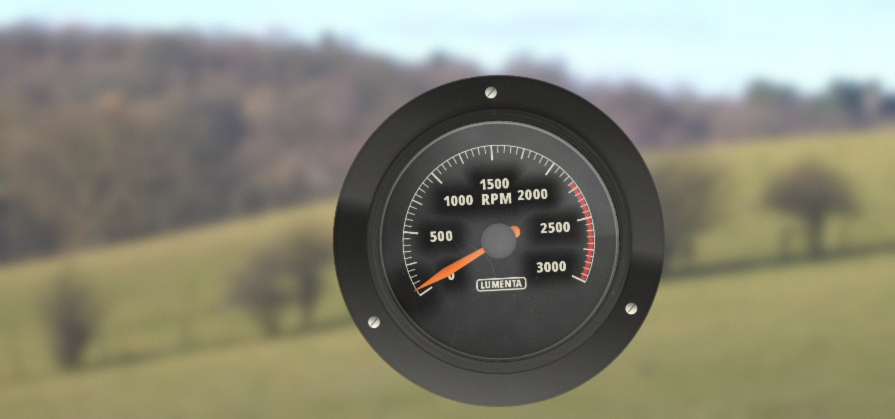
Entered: 50 rpm
